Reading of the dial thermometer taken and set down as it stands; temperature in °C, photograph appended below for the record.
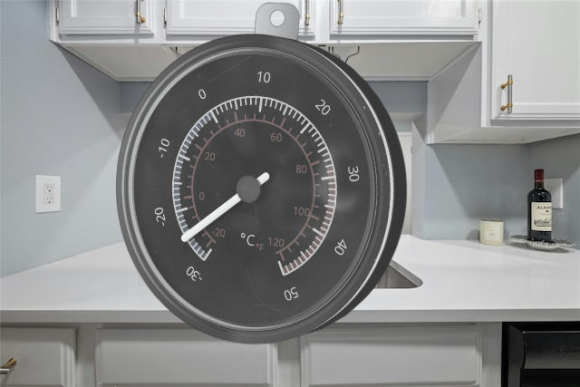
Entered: -25 °C
